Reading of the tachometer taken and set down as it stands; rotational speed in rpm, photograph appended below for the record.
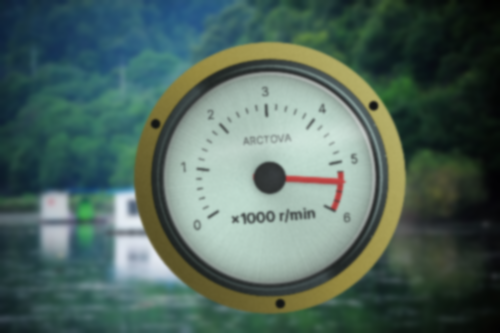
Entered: 5400 rpm
